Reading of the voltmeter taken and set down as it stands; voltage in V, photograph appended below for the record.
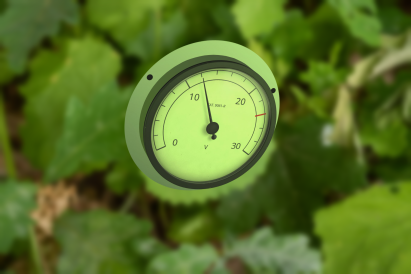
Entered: 12 V
